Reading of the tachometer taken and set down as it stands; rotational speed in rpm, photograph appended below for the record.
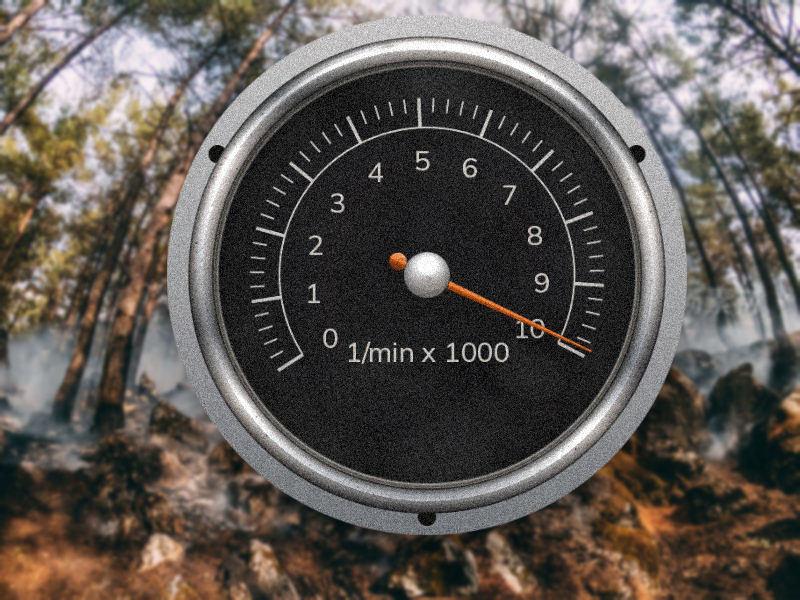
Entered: 9900 rpm
